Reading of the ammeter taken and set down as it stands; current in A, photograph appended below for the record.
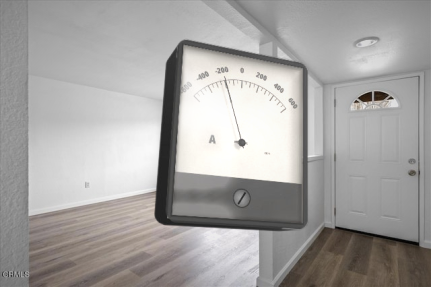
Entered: -200 A
